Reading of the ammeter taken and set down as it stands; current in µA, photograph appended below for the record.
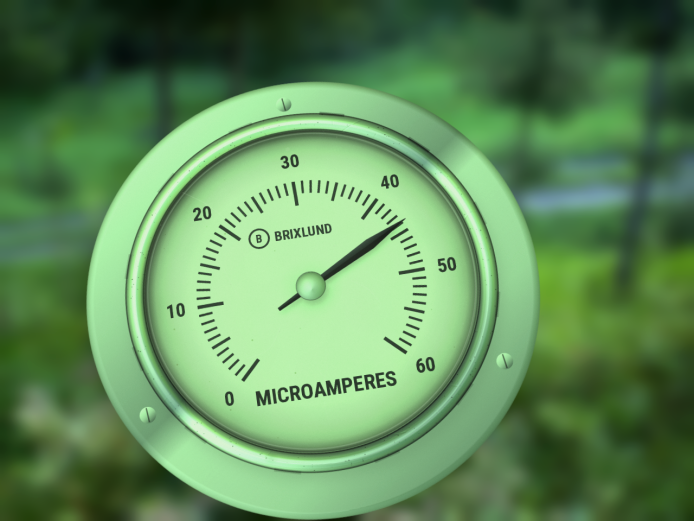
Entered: 44 µA
